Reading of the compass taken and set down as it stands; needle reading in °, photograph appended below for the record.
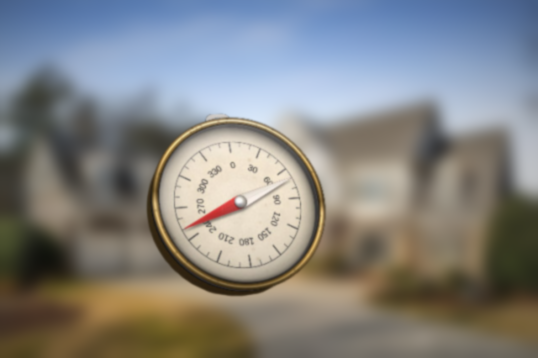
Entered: 250 °
